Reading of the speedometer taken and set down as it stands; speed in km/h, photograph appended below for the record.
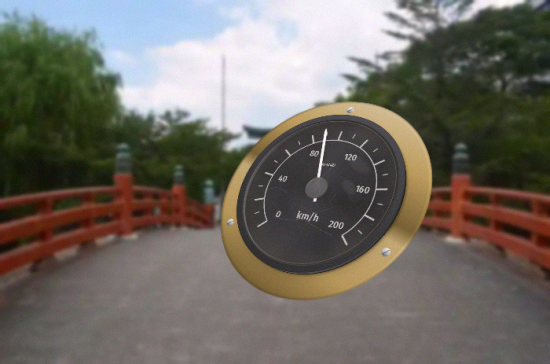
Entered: 90 km/h
